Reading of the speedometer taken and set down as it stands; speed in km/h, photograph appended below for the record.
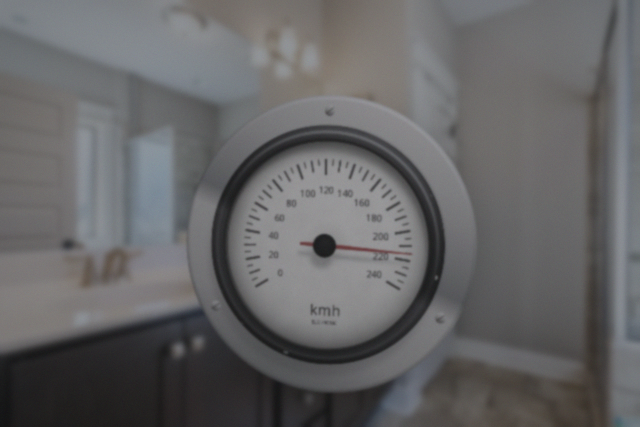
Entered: 215 km/h
